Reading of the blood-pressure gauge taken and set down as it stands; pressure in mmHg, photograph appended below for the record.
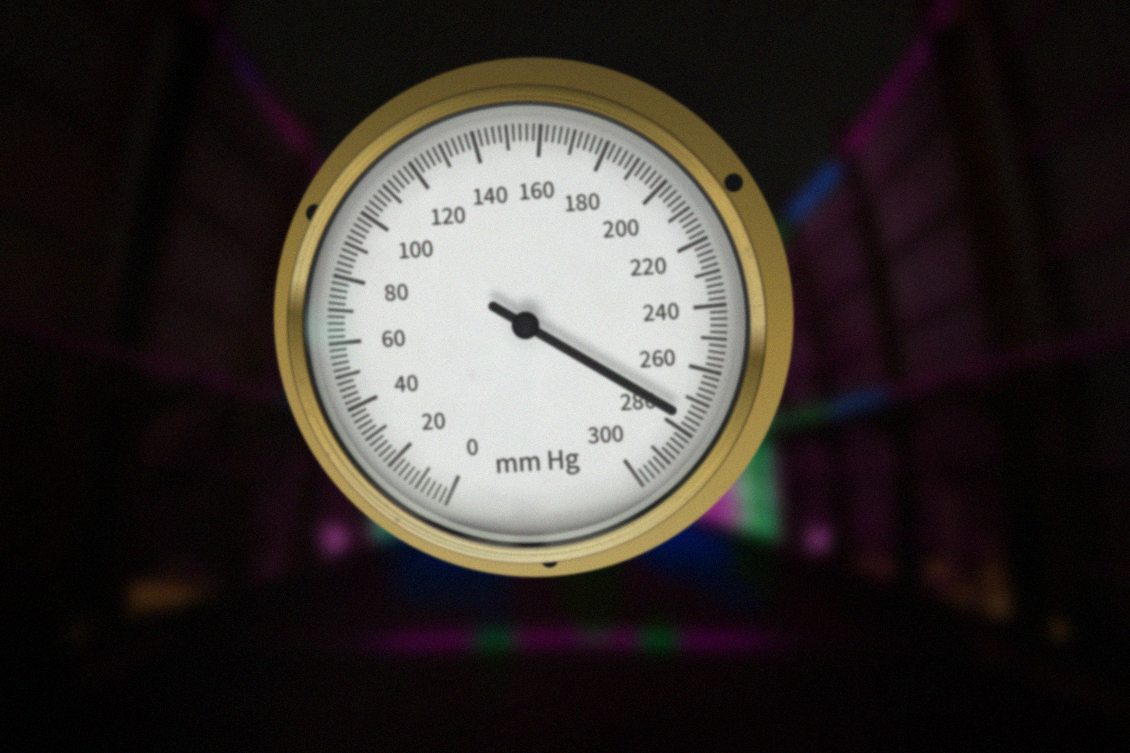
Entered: 276 mmHg
